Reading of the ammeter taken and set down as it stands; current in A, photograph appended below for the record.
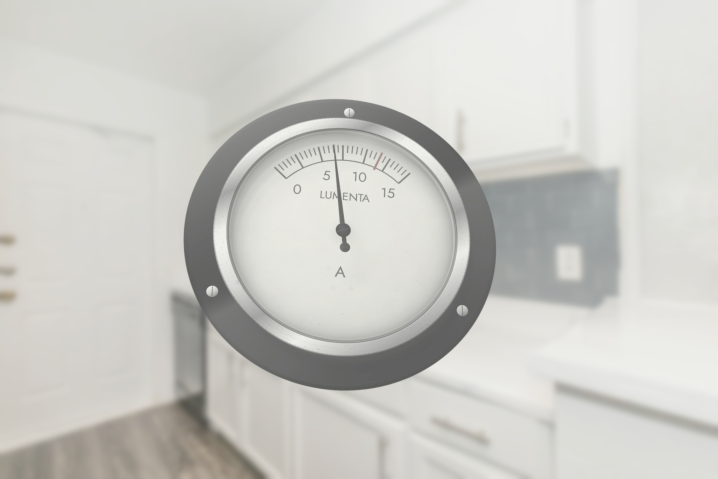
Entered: 6.5 A
